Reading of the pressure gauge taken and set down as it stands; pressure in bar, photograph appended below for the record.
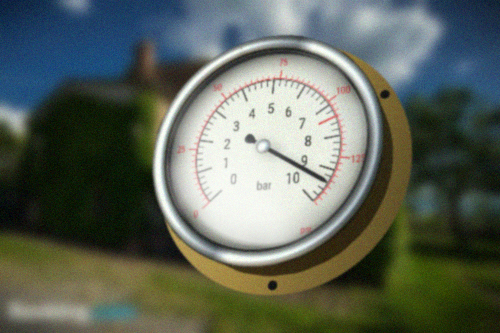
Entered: 9.4 bar
